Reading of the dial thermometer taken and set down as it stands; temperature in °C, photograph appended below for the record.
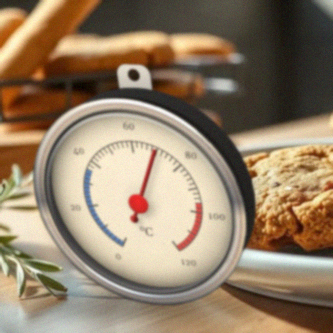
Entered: 70 °C
